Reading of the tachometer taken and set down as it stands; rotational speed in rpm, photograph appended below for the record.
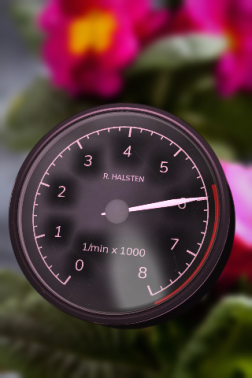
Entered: 6000 rpm
